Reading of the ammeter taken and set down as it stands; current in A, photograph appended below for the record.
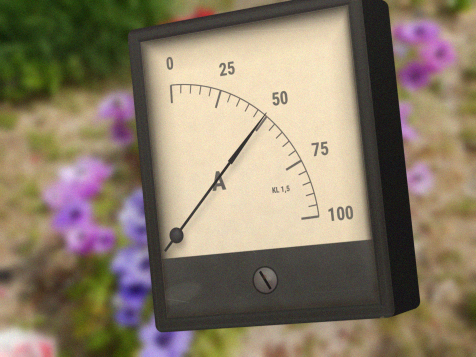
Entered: 50 A
